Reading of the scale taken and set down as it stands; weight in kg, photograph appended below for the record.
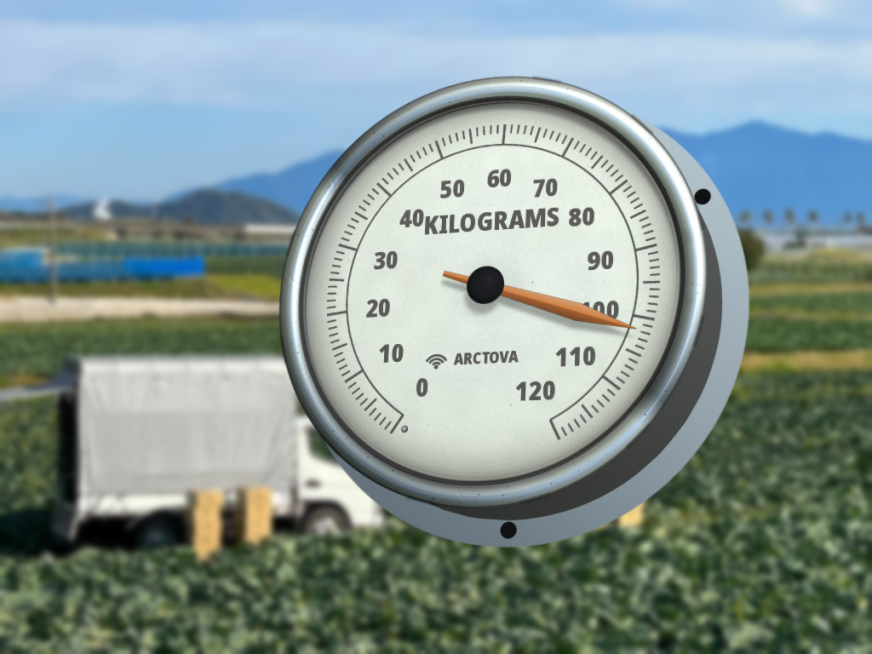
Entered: 102 kg
